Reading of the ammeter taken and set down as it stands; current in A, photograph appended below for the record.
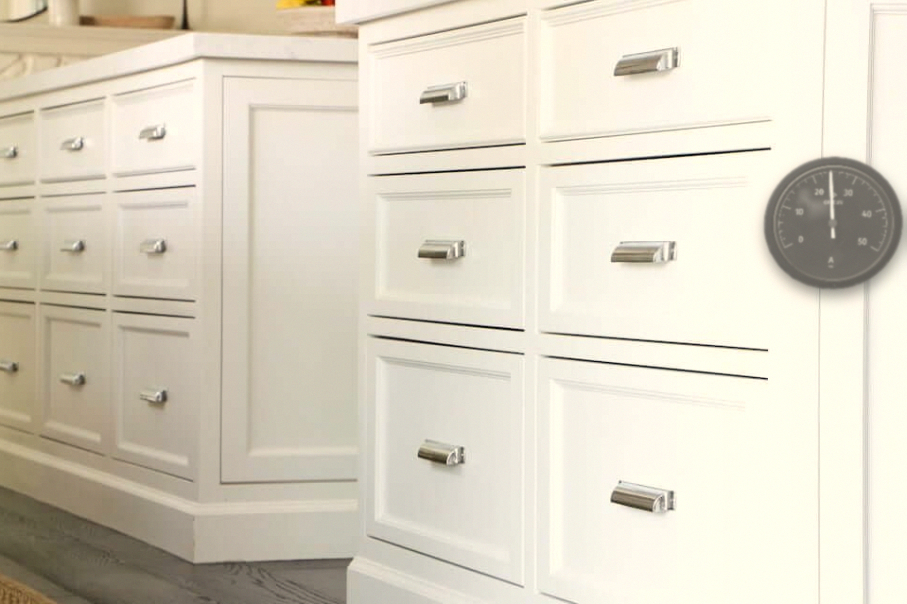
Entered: 24 A
